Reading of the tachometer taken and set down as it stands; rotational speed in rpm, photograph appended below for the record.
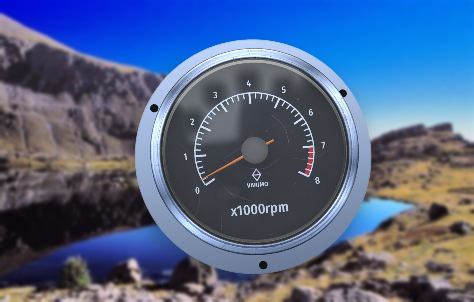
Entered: 200 rpm
